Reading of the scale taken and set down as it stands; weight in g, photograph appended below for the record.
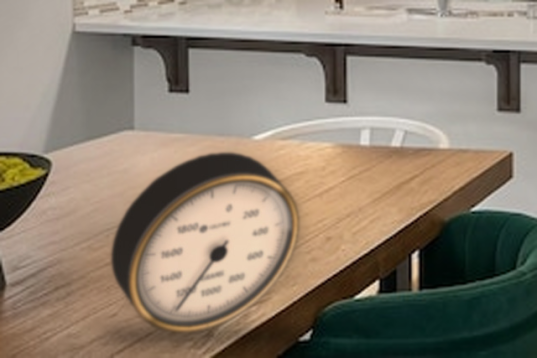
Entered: 1200 g
